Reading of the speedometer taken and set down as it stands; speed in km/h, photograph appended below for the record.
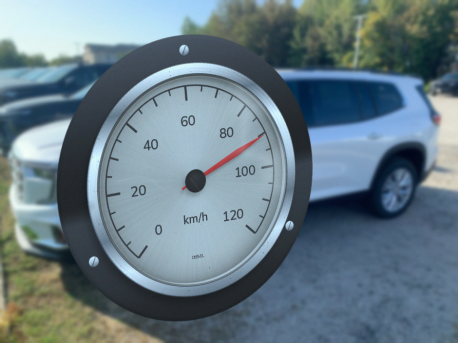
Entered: 90 km/h
